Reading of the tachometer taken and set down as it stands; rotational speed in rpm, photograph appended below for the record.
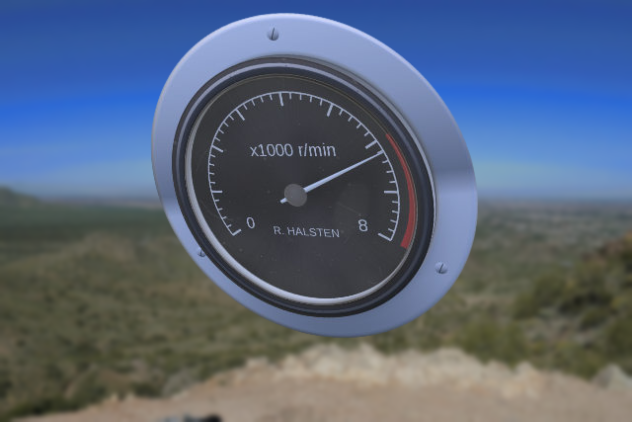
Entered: 6200 rpm
